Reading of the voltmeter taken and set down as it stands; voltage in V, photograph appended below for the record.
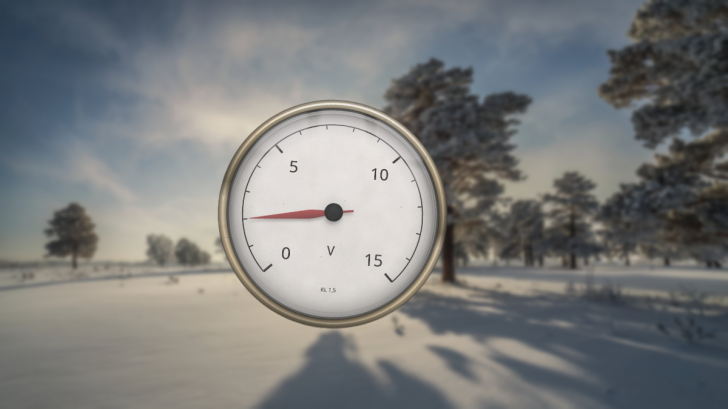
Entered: 2 V
